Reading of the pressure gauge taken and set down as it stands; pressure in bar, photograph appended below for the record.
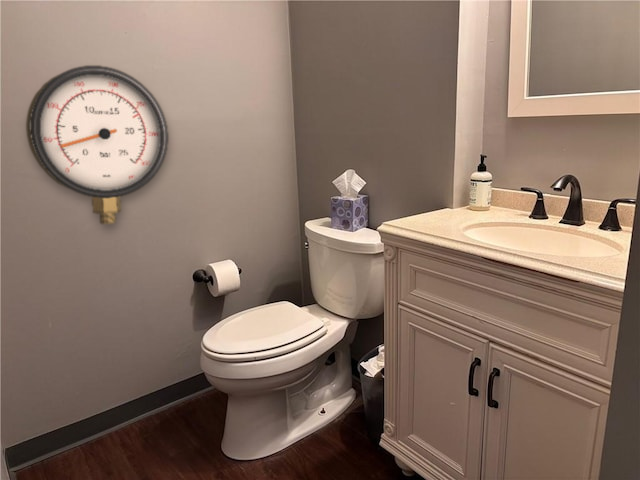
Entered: 2.5 bar
